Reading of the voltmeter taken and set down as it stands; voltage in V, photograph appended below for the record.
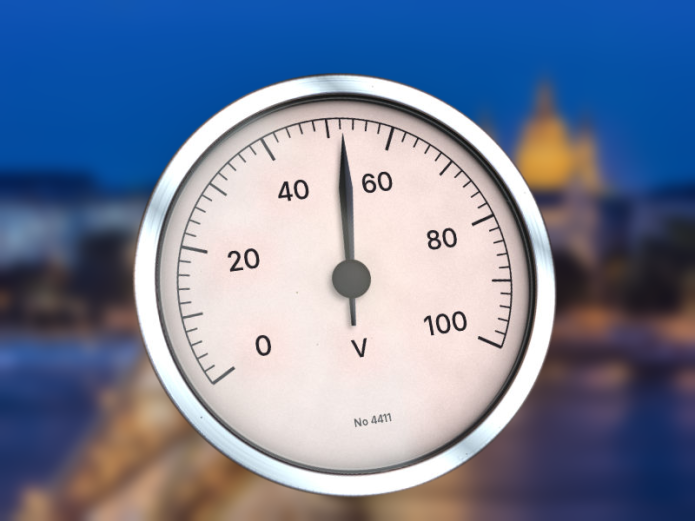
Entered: 52 V
